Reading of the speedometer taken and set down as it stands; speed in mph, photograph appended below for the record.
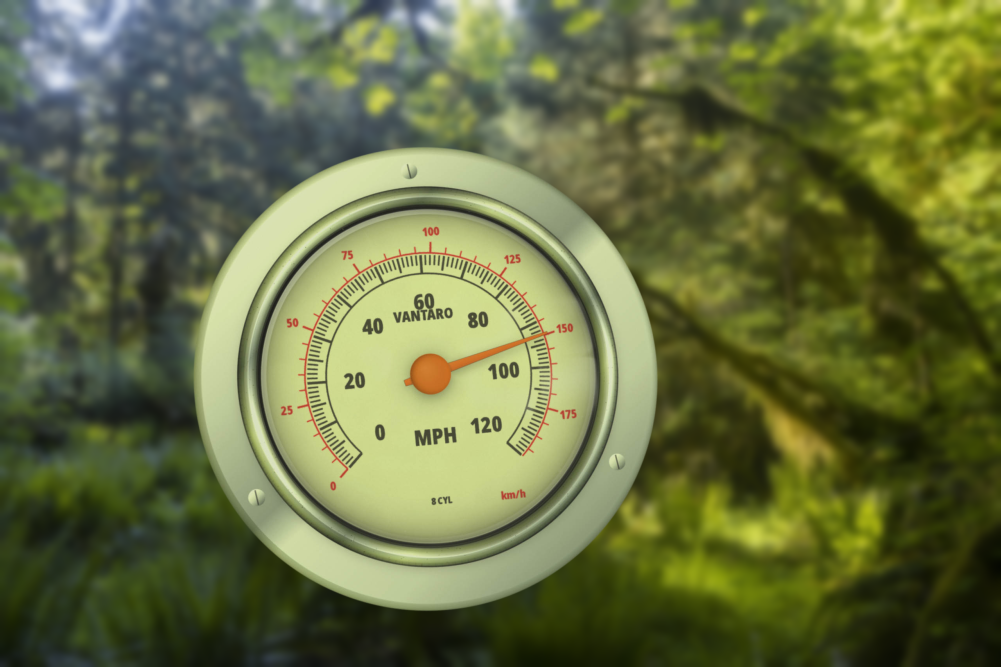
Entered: 93 mph
